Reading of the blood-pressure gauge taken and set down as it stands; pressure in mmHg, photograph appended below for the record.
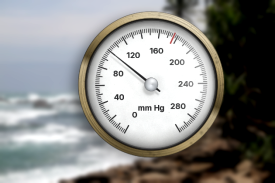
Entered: 100 mmHg
